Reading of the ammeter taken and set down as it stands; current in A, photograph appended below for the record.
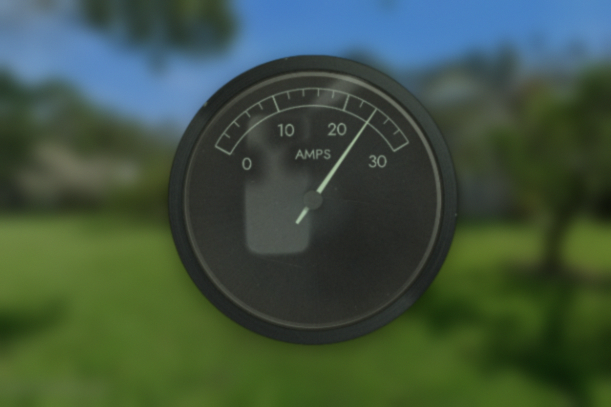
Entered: 24 A
